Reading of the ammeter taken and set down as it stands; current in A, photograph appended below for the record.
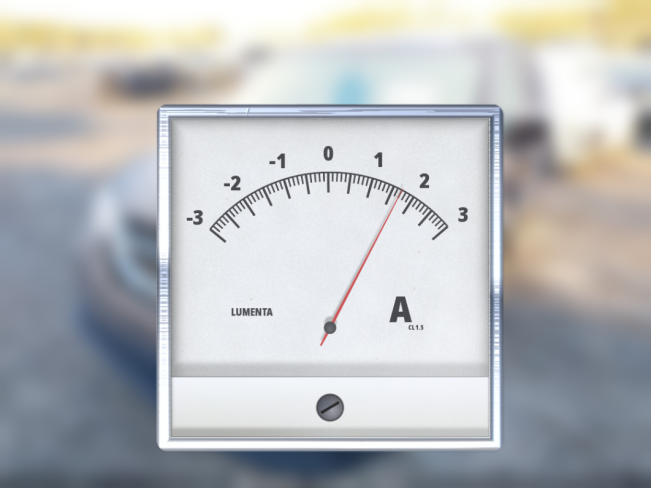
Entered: 1.7 A
